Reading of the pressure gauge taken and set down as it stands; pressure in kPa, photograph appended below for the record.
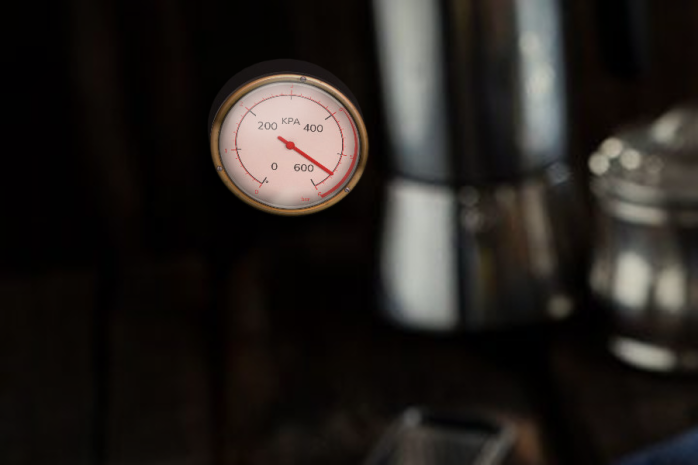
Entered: 550 kPa
